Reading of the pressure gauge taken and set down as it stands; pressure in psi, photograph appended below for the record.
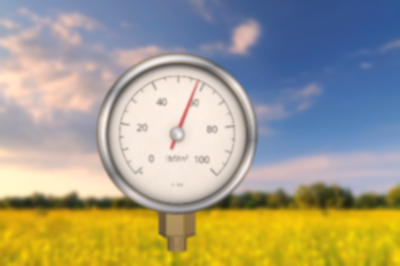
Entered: 57.5 psi
